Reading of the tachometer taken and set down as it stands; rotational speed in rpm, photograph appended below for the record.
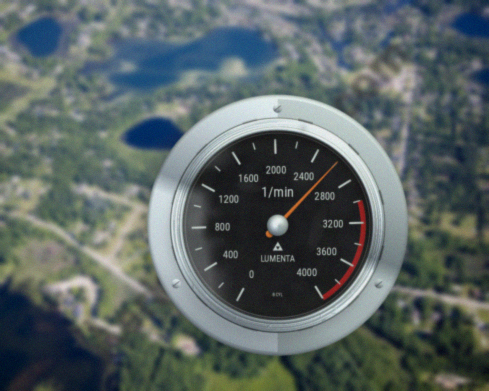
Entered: 2600 rpm
